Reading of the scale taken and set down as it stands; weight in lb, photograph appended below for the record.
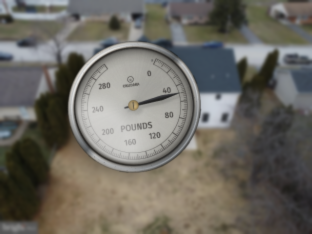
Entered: 50 lb
